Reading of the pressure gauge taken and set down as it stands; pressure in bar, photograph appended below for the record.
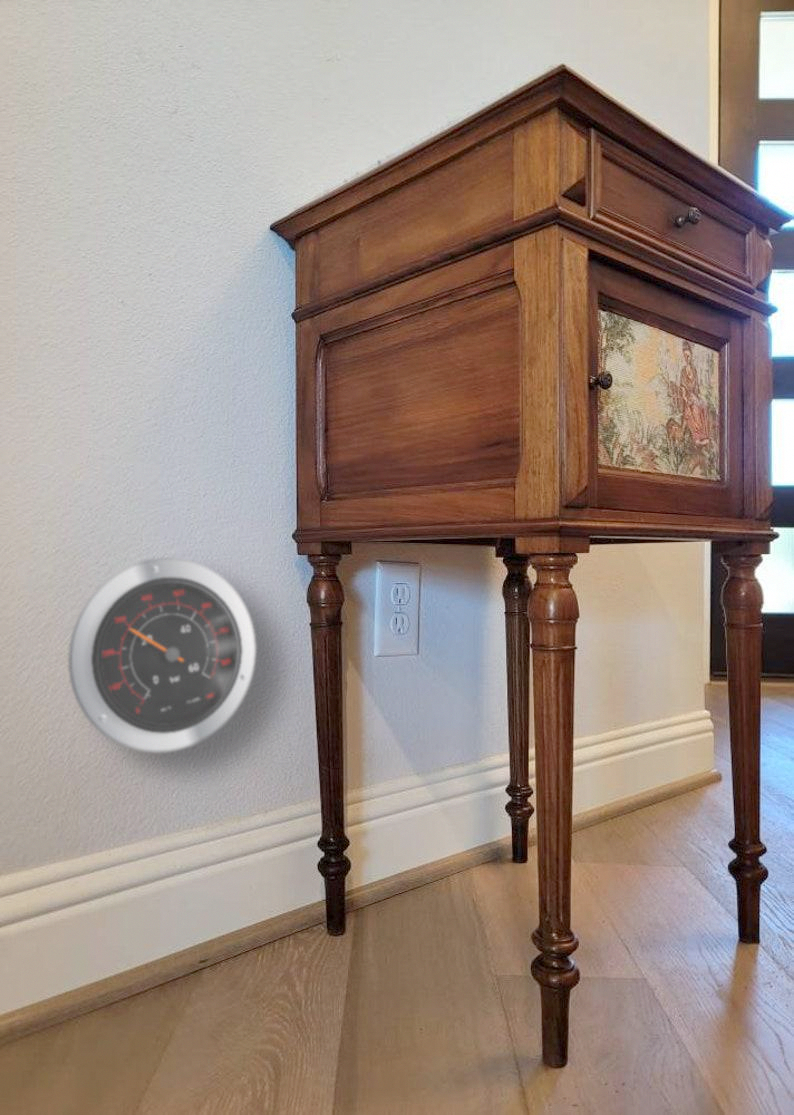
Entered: 20 bar
